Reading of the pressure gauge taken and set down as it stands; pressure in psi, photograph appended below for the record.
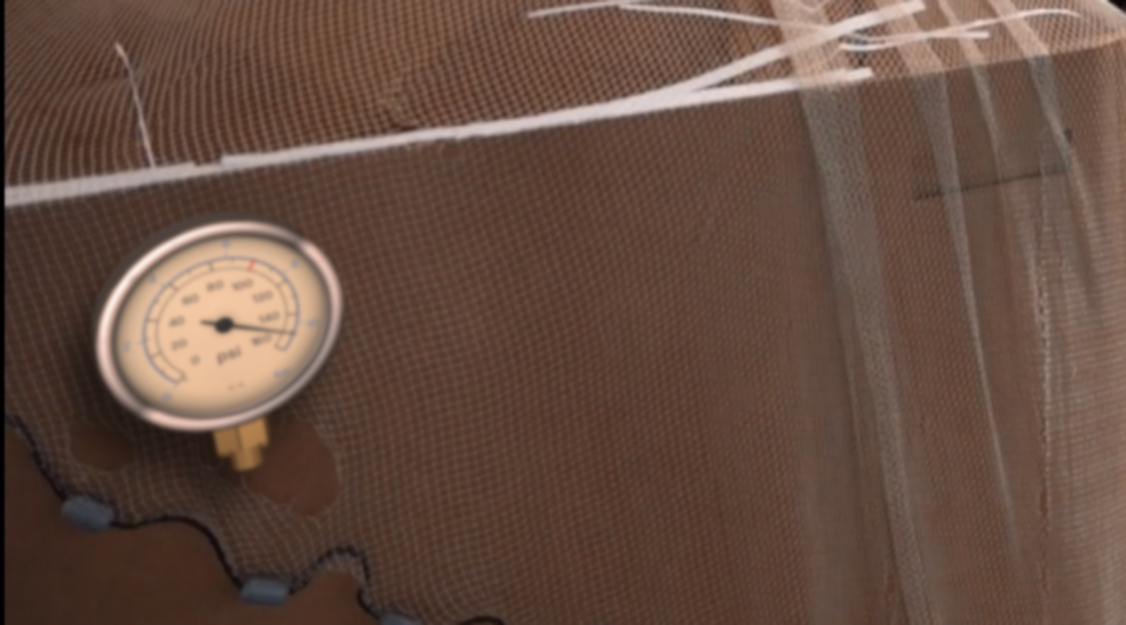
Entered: 150 psi
